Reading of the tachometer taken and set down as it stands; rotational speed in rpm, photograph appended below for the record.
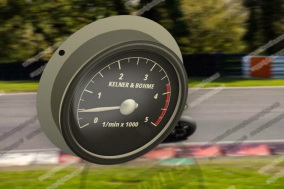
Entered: 500 rpm
